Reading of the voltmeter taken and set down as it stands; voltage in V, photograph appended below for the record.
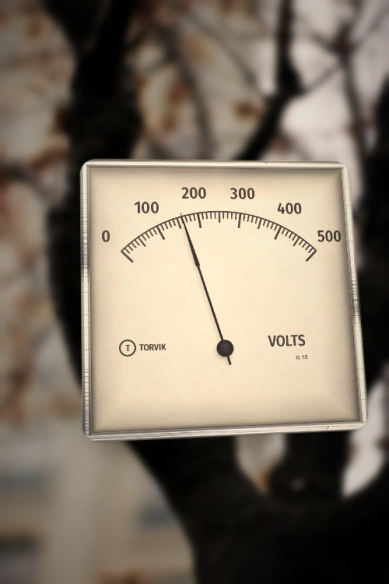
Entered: 160 V
